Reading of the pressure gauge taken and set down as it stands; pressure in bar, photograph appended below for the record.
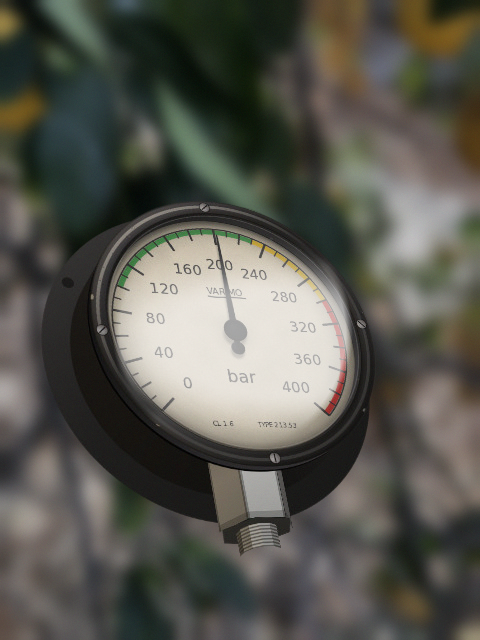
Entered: 200 bar
